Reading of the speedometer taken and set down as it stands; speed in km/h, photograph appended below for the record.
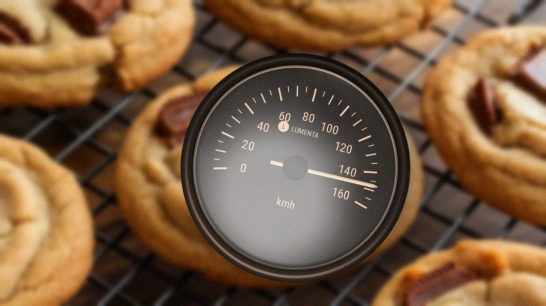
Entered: 147.5 km/h
